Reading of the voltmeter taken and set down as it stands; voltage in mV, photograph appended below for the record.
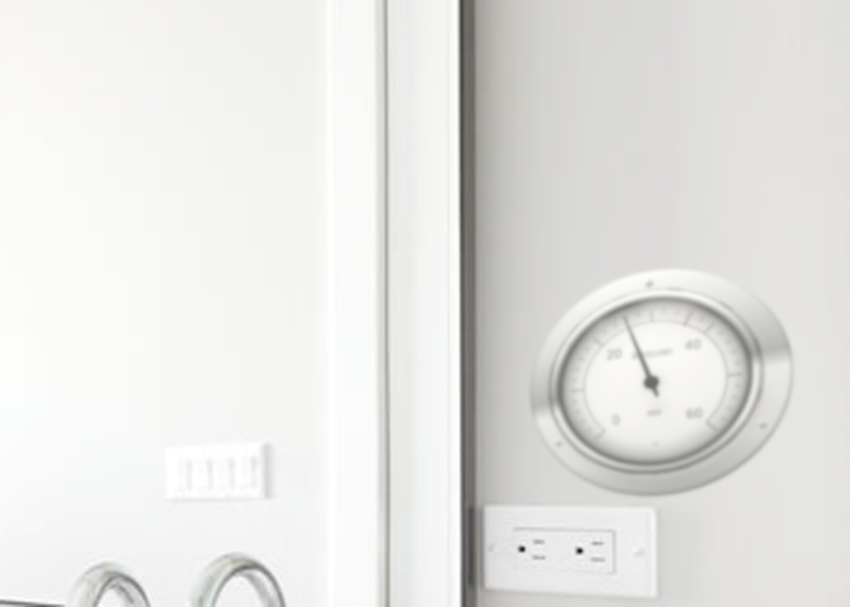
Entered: 26 mV
